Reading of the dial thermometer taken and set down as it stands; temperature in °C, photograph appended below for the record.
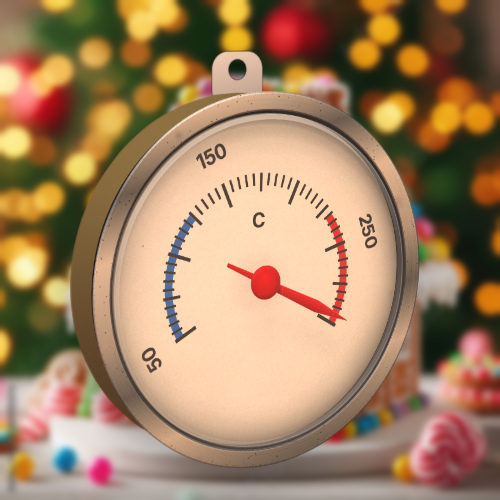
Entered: 295 °C
